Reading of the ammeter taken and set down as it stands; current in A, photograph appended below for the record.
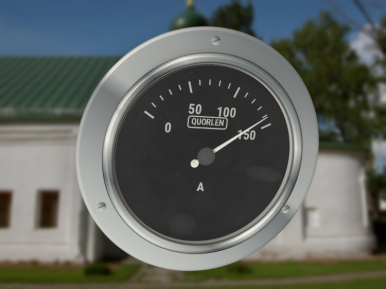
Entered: 140 A
